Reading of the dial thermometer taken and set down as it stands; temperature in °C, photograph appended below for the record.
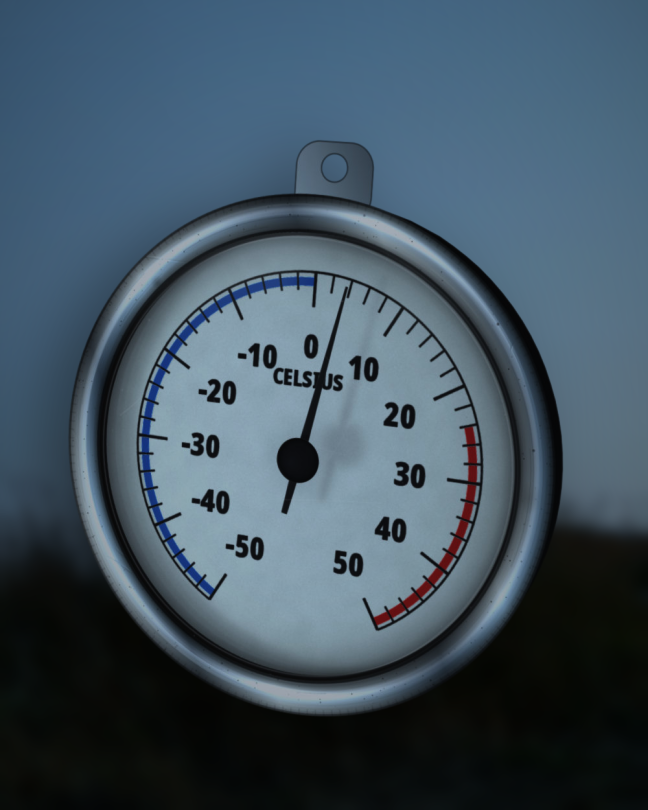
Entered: 4 °C
